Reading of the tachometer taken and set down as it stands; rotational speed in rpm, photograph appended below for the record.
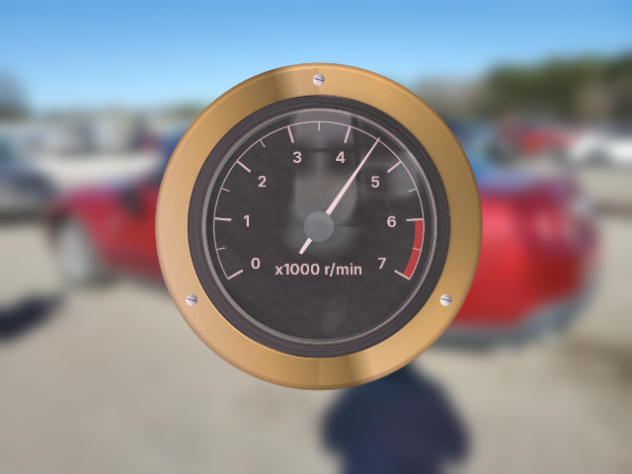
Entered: 4500 rpm
